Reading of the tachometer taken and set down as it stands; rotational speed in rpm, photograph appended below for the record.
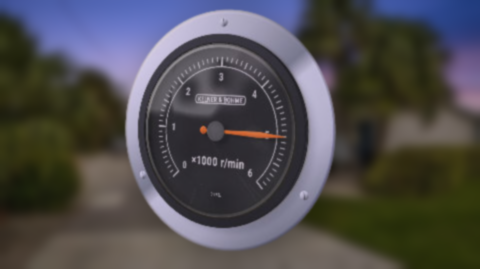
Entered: 5000 rpm
